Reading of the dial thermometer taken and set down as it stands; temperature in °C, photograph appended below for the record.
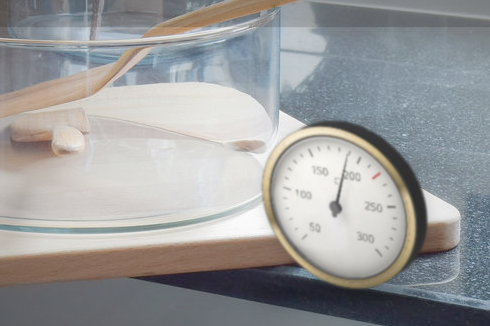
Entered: 190 °C
